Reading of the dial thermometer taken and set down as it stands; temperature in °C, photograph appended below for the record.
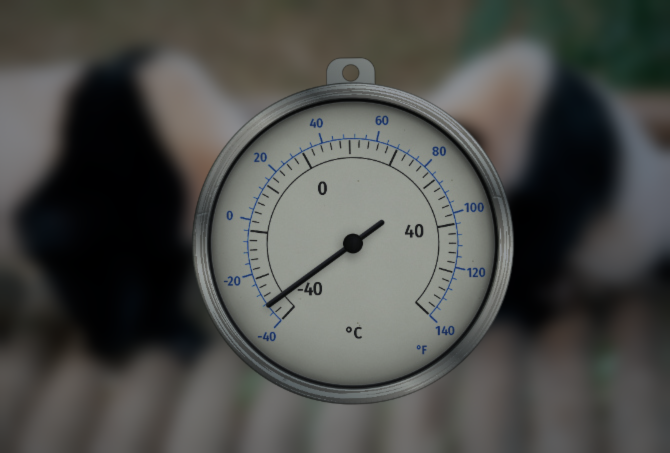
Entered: -36 °C
